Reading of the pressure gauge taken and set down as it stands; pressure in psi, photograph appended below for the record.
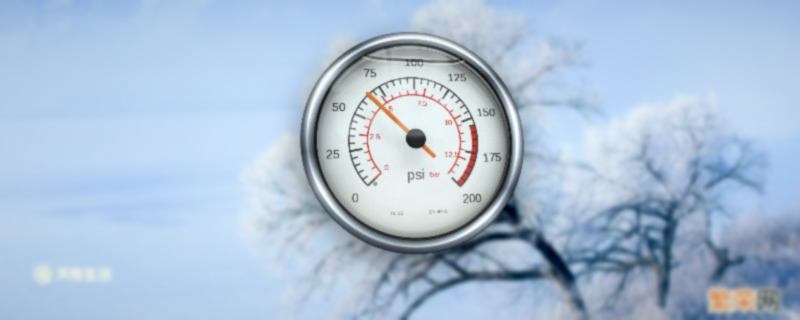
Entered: 65 psi
